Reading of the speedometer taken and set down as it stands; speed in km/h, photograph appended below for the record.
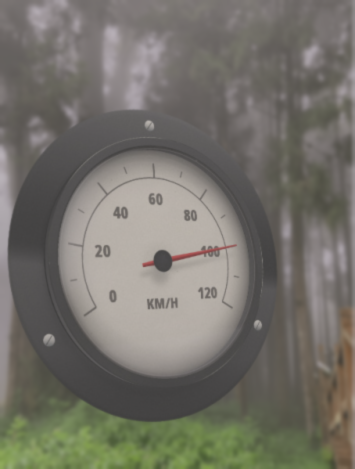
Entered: 100 km/h
